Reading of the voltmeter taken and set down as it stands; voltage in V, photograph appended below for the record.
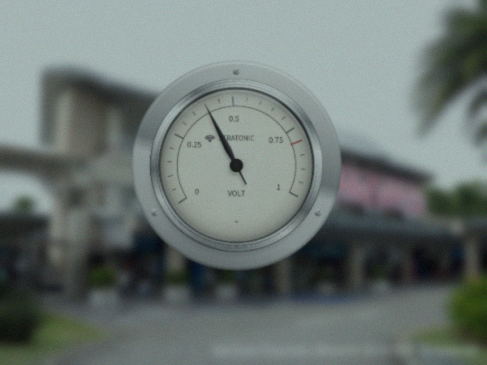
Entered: 0.4 V
